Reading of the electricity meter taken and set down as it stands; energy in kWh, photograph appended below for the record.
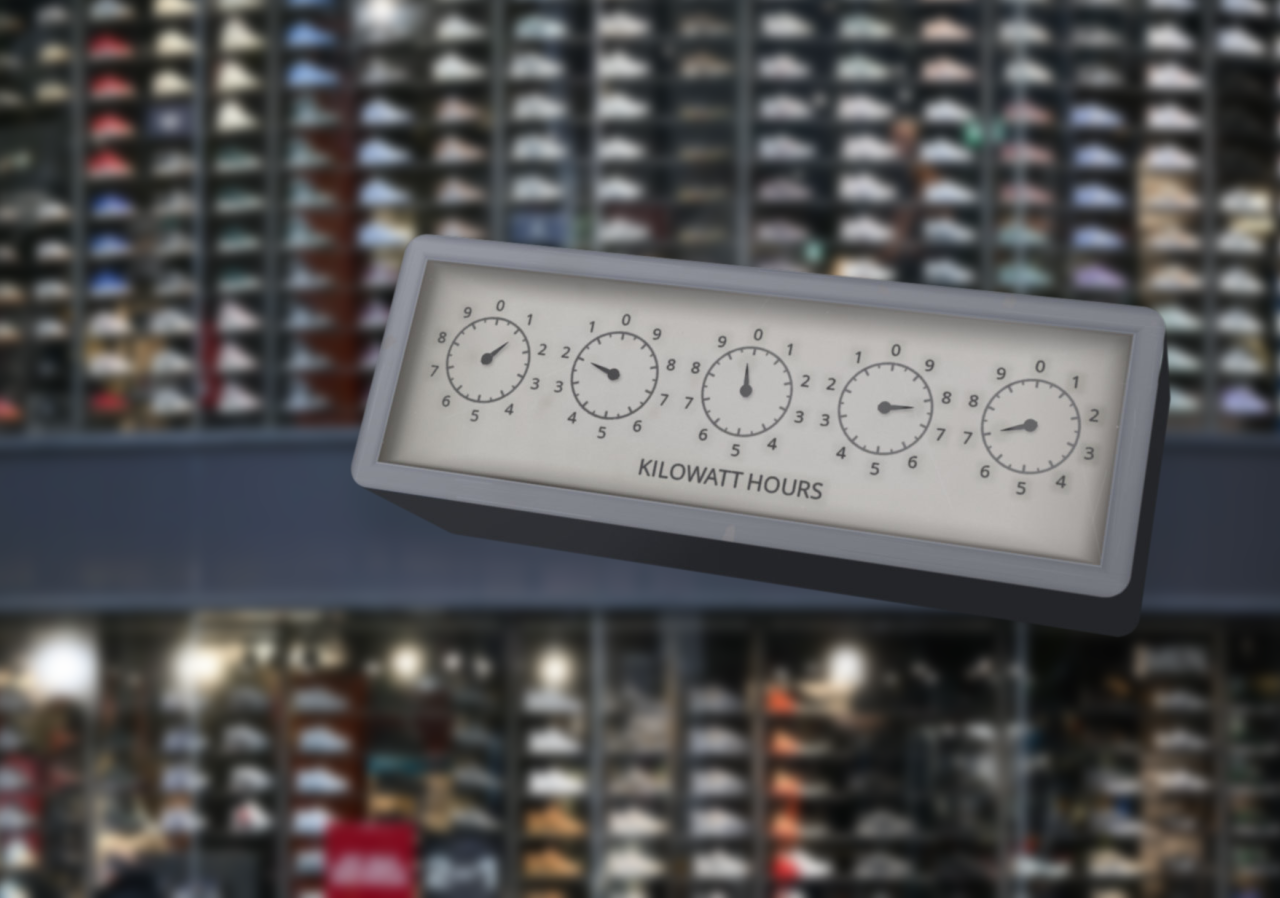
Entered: 11977 kWh
